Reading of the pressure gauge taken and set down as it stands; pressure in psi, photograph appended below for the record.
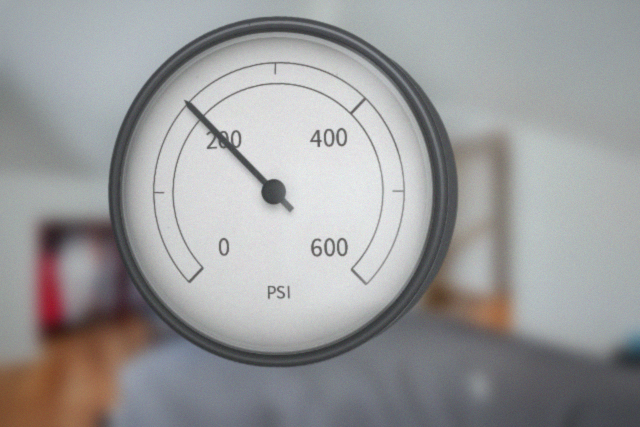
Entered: 200 psi
